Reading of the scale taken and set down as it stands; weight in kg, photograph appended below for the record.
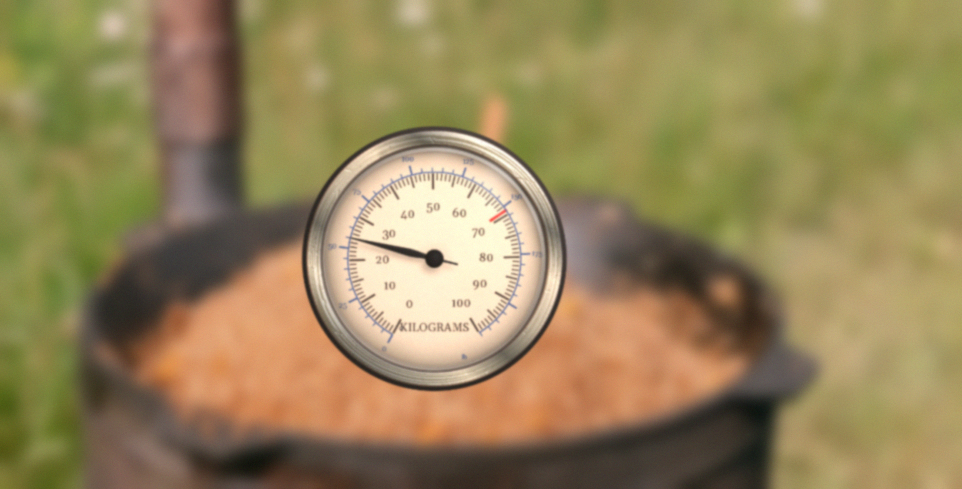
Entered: 25 kg
